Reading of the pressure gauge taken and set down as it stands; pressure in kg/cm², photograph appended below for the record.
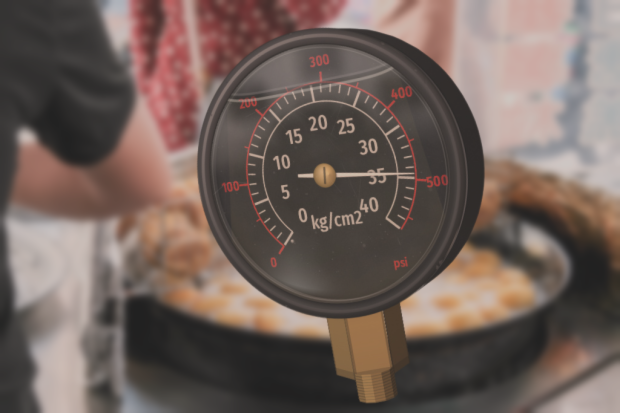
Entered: 34.5 kg/cm²
